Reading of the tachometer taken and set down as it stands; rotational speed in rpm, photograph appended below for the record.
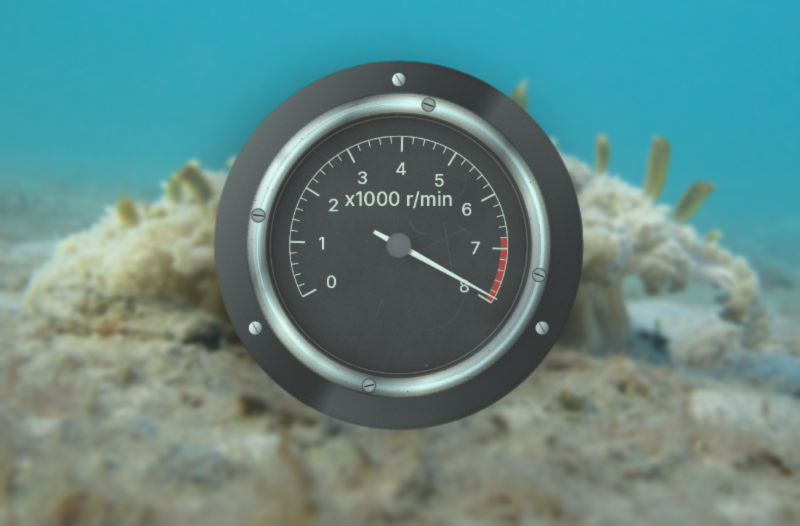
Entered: 7900 rpm
